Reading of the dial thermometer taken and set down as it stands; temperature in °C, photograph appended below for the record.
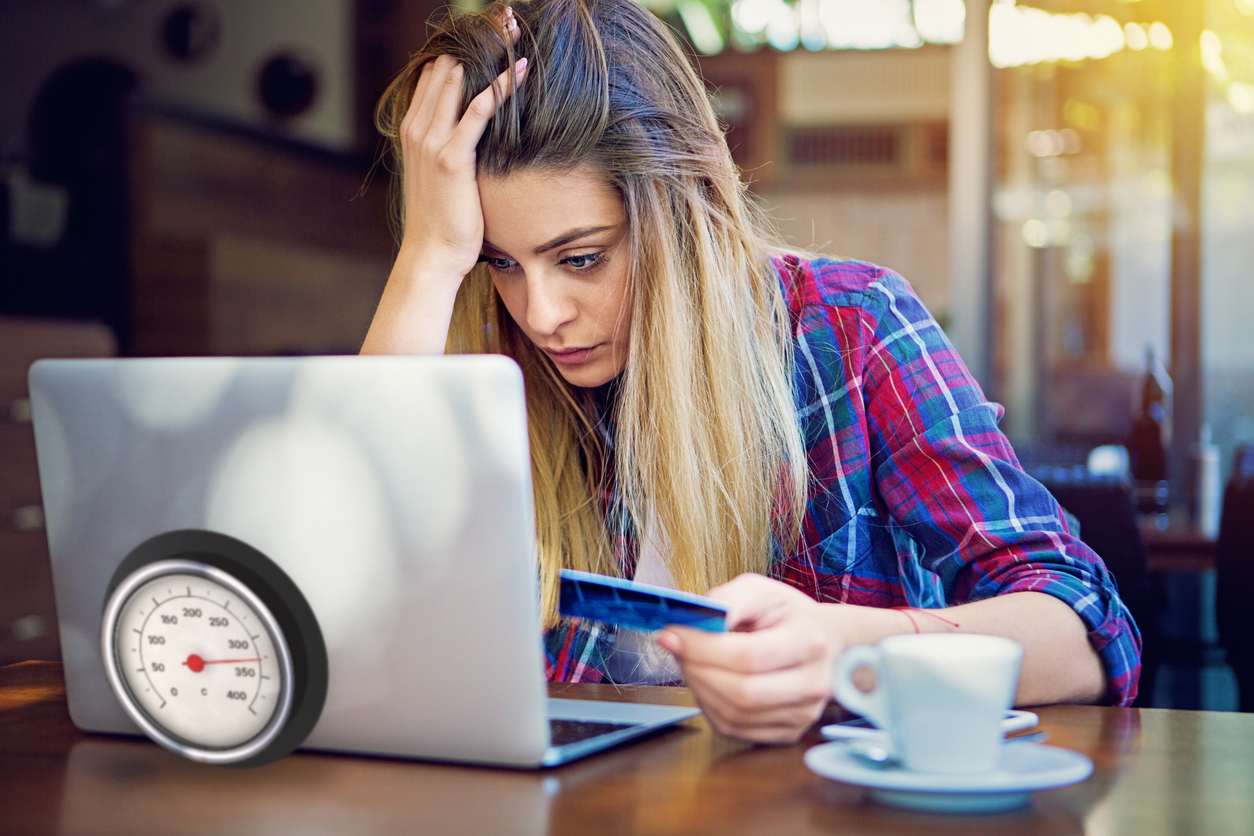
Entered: 325 °C
